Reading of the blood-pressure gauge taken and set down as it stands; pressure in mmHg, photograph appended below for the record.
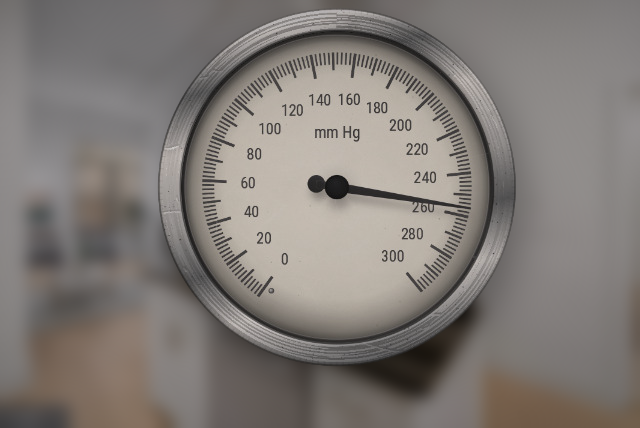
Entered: 256 mmHg
